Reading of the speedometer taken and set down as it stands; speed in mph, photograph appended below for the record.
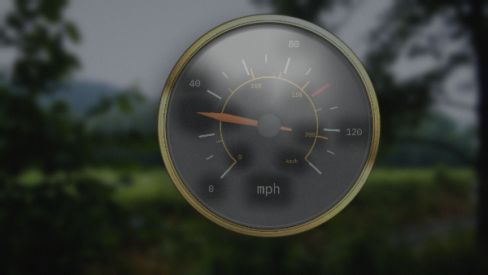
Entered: 30 mph
